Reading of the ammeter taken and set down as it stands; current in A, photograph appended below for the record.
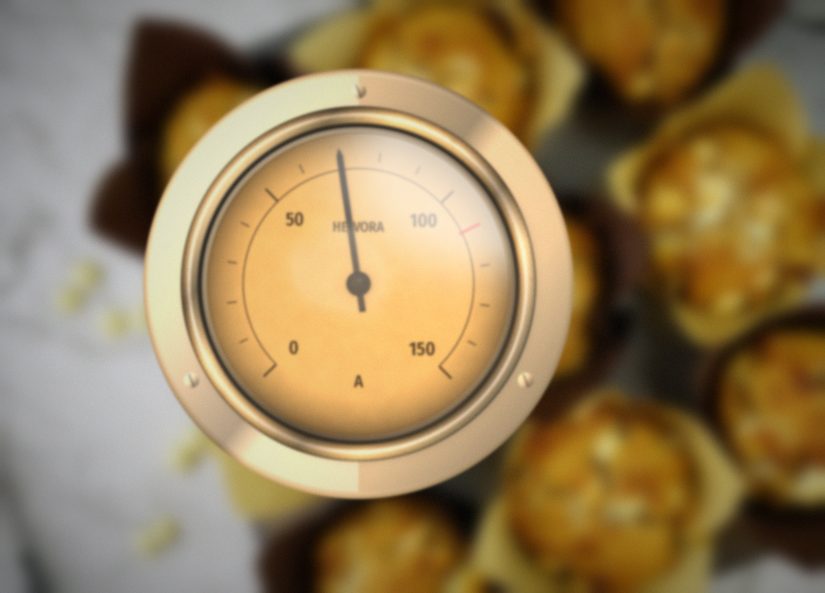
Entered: 70 A
